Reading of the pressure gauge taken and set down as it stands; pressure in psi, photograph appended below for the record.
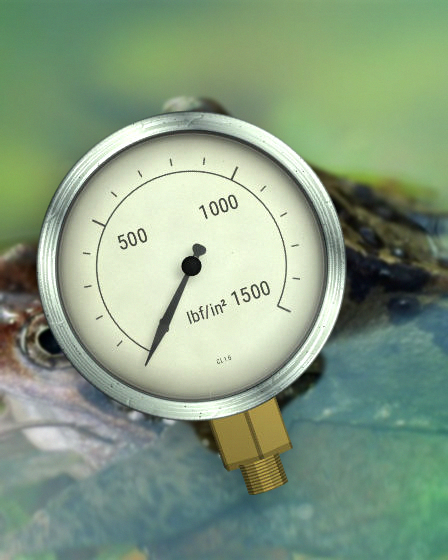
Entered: 0 psi
